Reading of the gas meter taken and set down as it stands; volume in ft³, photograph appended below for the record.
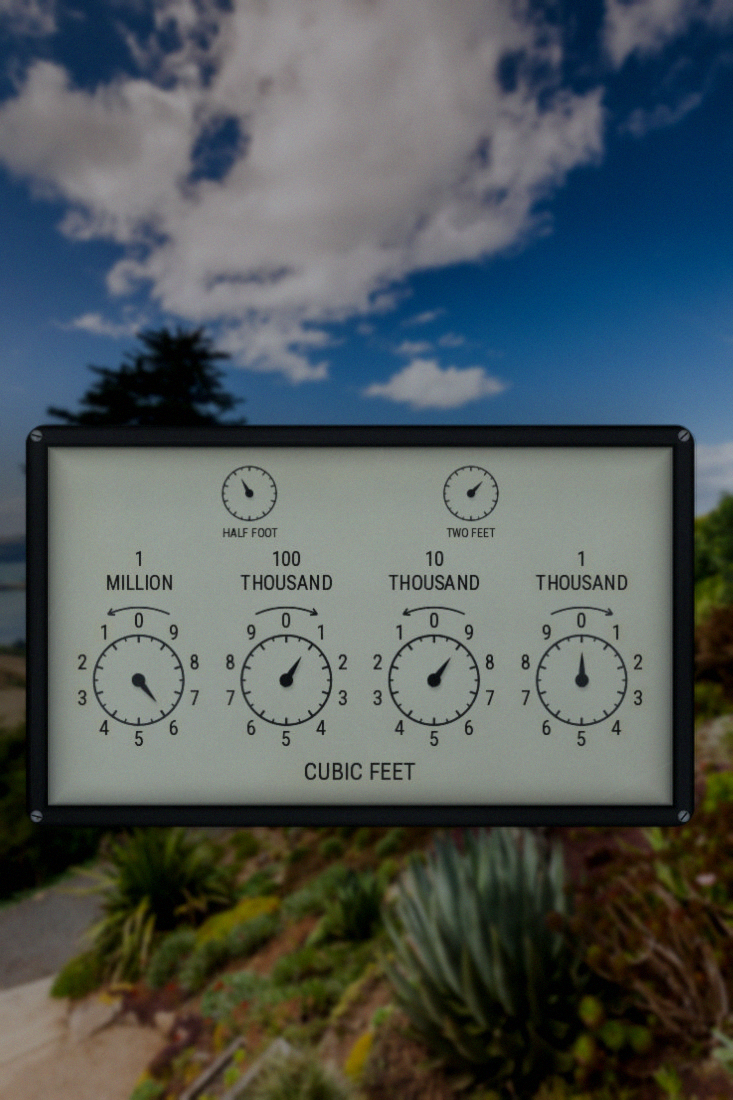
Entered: 609000 ft³
